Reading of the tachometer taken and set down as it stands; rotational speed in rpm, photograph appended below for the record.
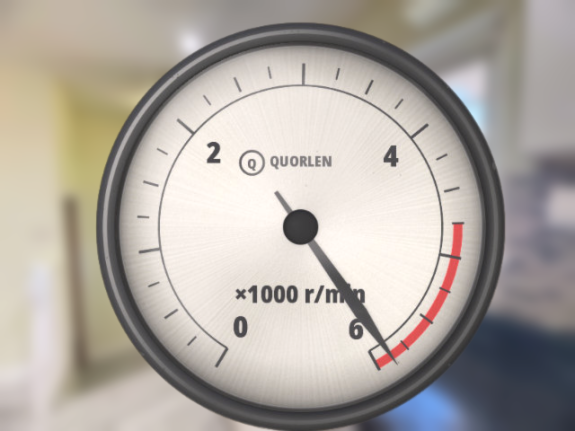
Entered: 5875 rpm
